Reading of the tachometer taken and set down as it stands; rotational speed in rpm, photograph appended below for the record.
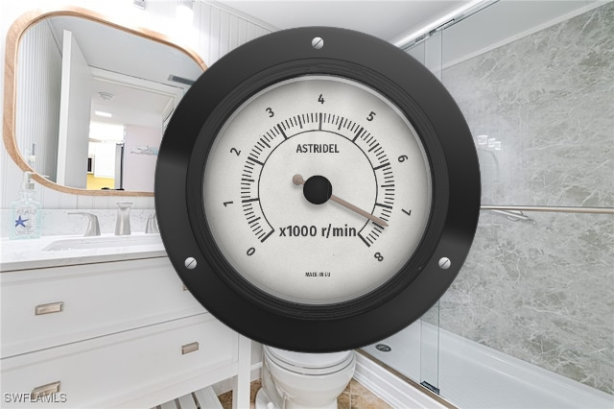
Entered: 7400 rpm
